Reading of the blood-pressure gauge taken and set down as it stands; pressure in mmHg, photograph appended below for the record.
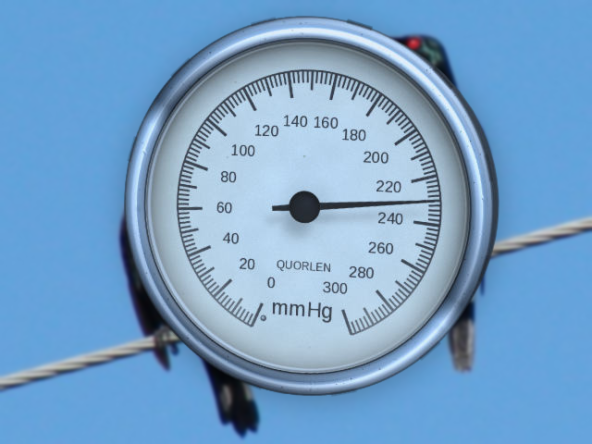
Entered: 230 mmHg
